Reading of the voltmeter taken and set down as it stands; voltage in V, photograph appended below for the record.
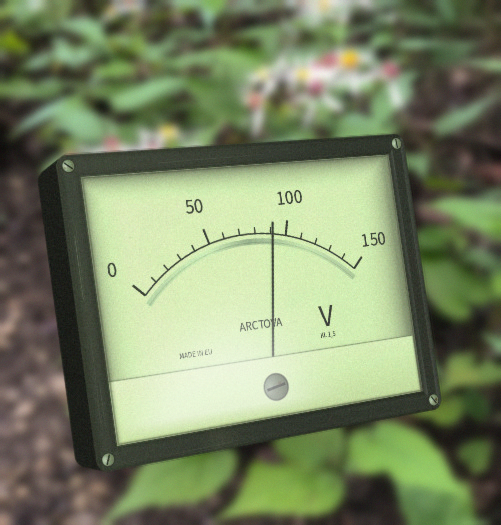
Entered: 90 V
